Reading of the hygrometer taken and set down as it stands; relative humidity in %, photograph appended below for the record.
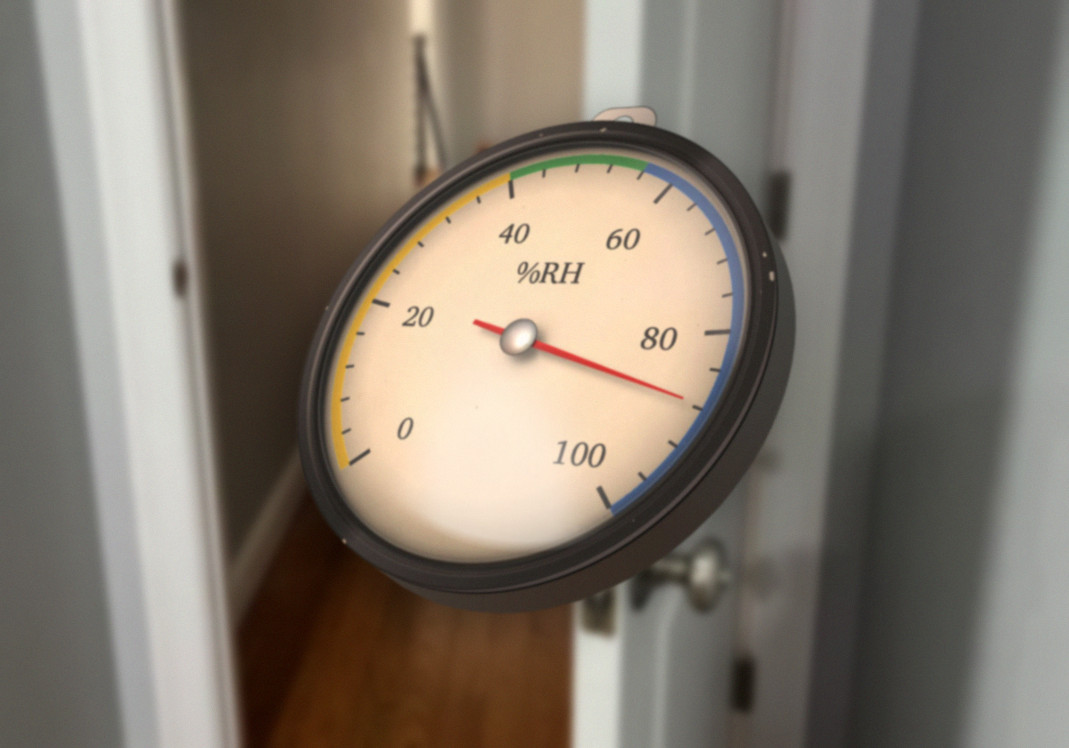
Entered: 88 %
